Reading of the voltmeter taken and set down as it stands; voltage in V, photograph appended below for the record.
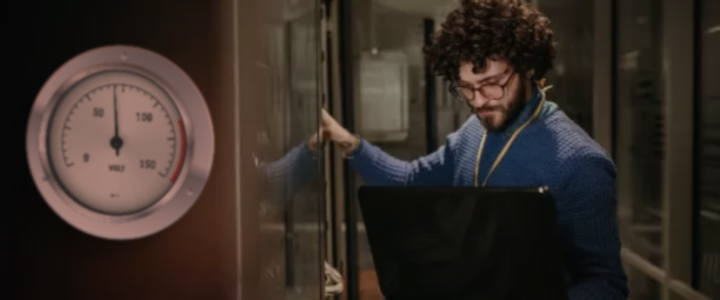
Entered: 70 V
